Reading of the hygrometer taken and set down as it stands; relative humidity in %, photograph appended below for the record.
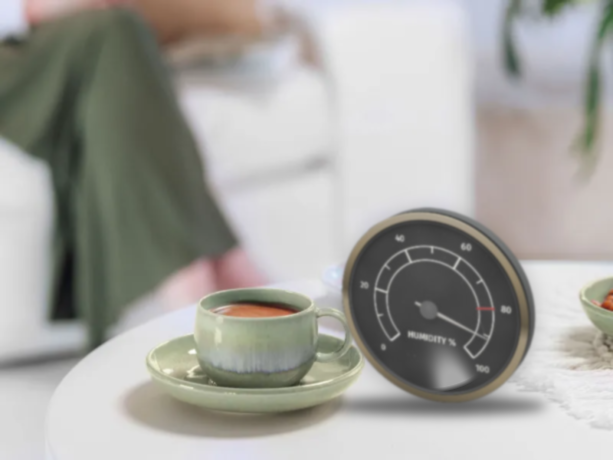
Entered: 90 %
